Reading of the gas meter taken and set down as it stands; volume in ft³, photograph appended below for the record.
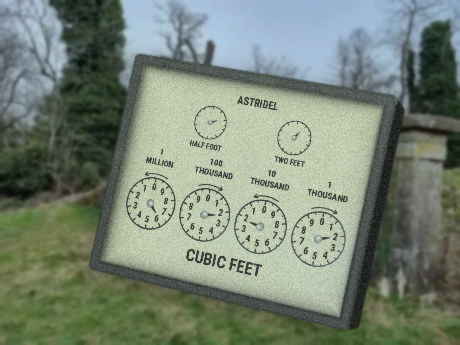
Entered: 622200 ft³
